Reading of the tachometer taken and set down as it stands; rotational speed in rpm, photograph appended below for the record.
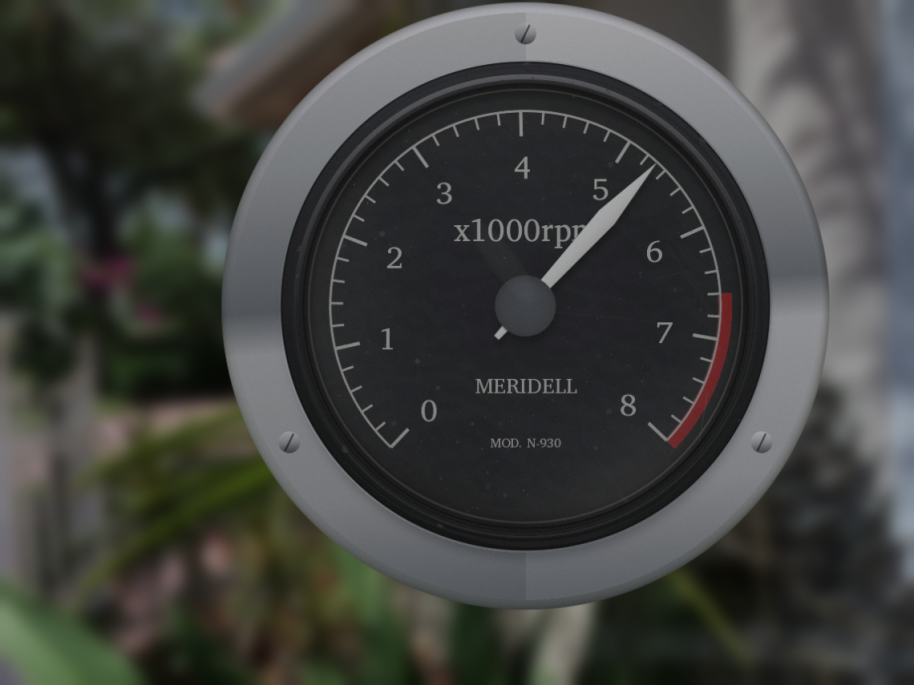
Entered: 5300 rpm
